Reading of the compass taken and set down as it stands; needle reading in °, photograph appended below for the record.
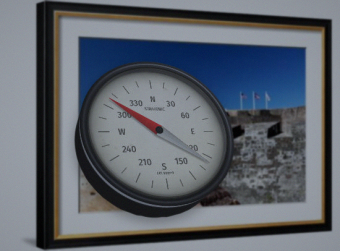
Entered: 307.5 °
